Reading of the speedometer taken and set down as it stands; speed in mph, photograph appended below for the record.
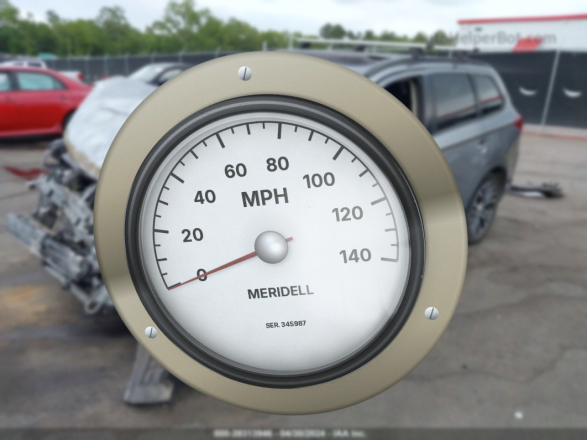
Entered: 0 mph
